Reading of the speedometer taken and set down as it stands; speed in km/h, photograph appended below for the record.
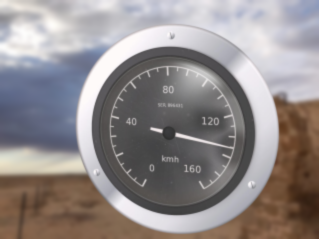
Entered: 135 km/h
